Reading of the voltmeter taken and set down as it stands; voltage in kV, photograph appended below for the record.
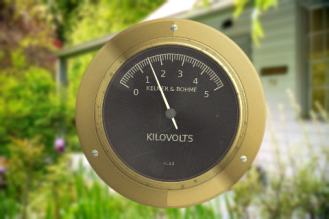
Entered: 1.5 kV
